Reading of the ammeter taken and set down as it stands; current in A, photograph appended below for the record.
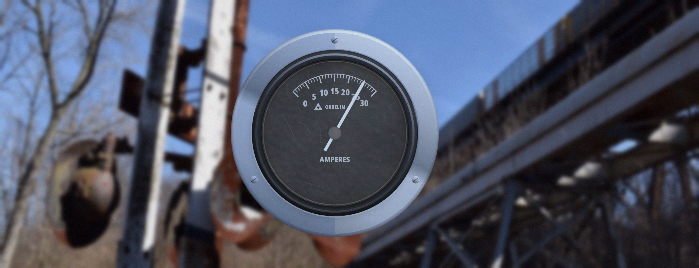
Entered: 25 A
